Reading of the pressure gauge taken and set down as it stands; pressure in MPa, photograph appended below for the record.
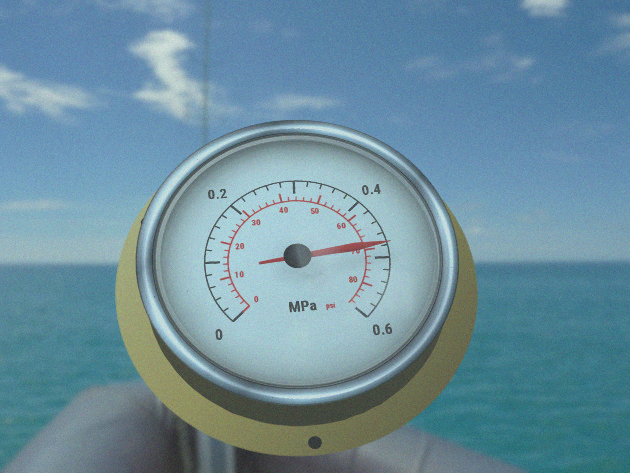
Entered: 0.48 MPa
